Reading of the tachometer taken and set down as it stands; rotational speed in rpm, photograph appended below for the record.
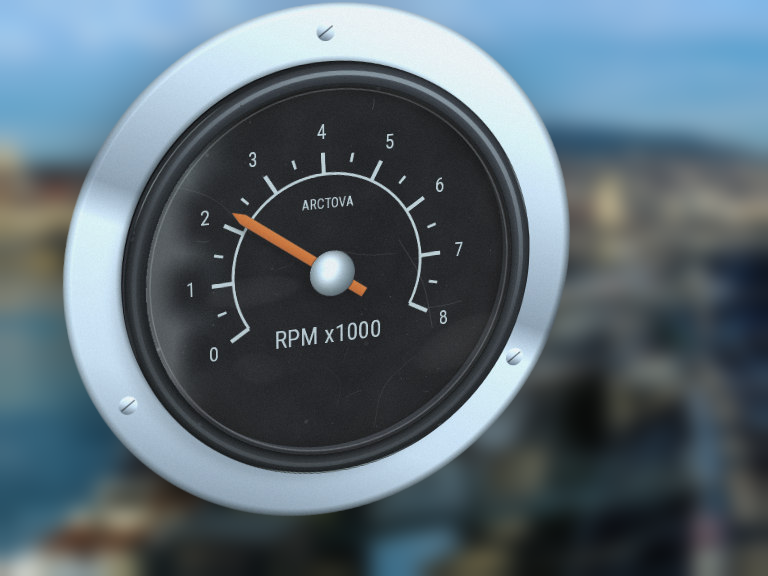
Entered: 2250 rpm
